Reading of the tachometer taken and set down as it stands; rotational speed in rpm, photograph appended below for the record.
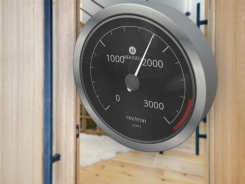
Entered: 1800 rpm
